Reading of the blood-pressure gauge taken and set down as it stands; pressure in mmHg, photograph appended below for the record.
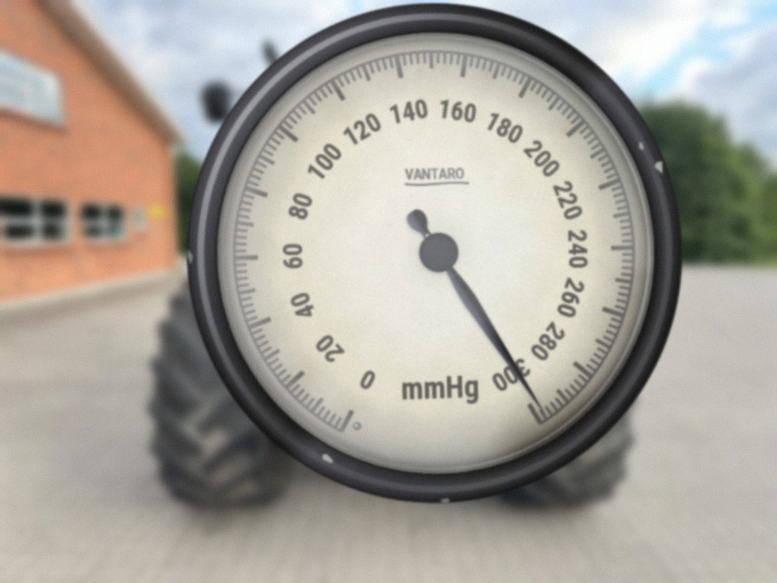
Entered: 298 mmHg
